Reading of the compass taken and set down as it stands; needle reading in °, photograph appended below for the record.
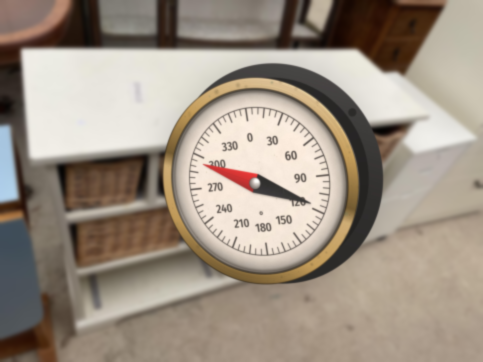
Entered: 295 °
